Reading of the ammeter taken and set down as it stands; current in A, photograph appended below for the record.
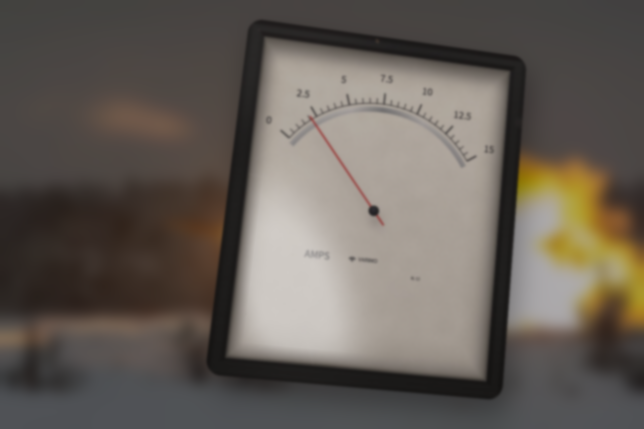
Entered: 2 A
